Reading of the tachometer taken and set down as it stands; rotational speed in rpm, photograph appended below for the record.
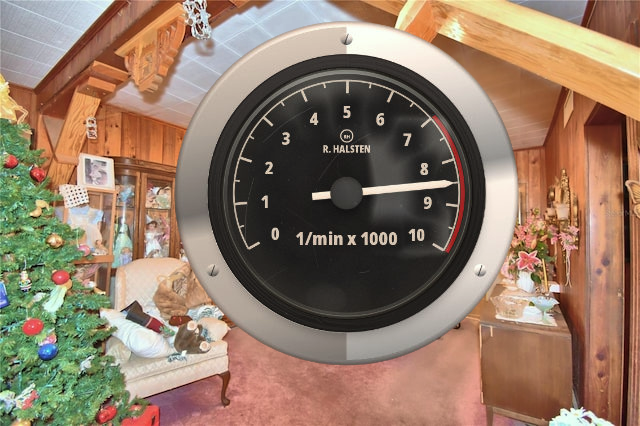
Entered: 8500 rpm
